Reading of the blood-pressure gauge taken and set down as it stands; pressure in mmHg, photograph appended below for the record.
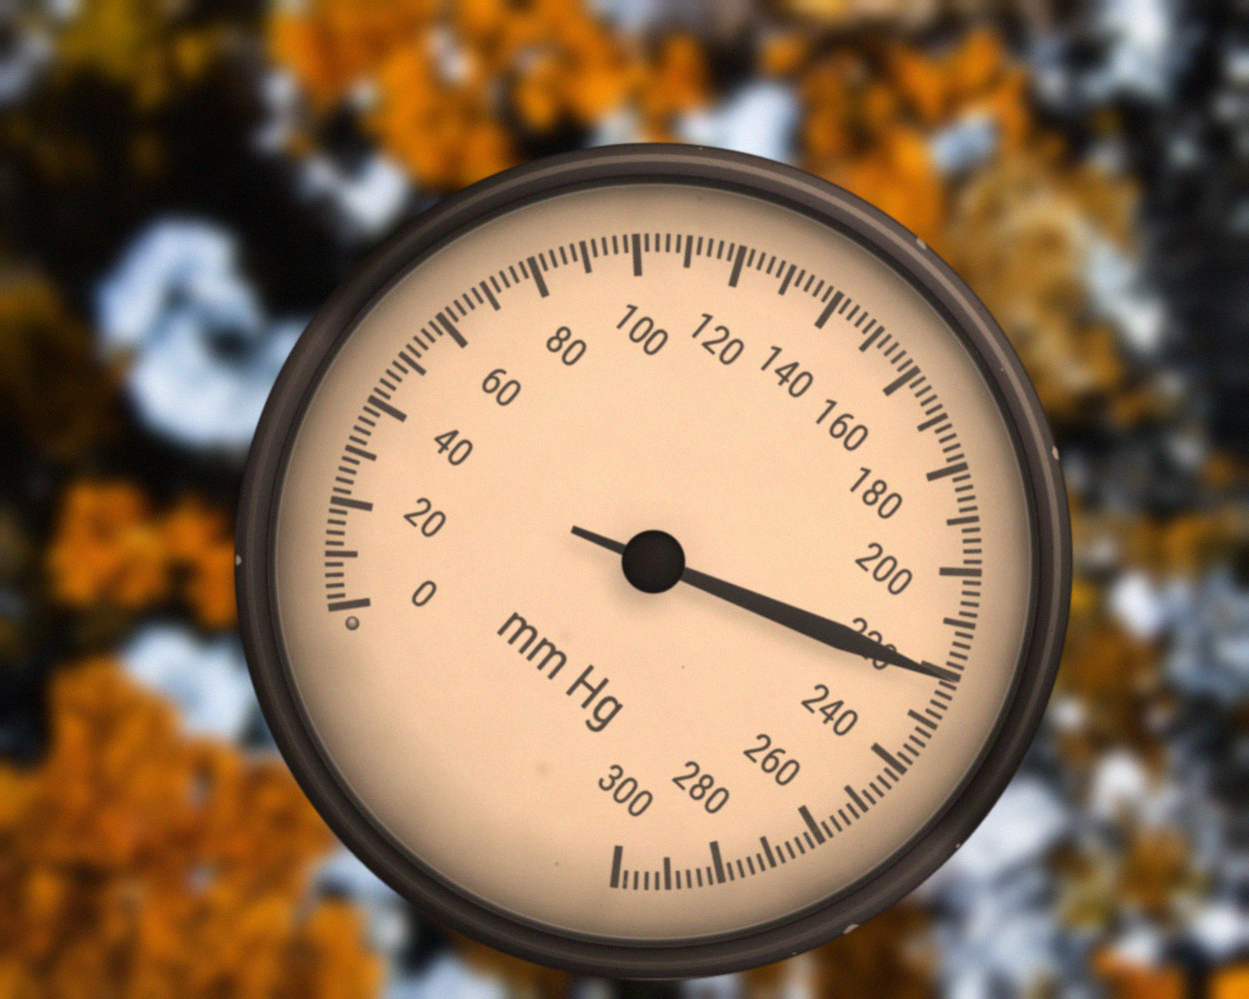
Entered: 221 mmHg
